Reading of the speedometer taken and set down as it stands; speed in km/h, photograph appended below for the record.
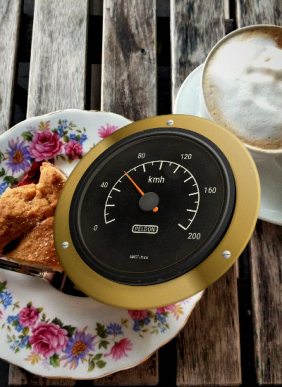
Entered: 60 km/h
